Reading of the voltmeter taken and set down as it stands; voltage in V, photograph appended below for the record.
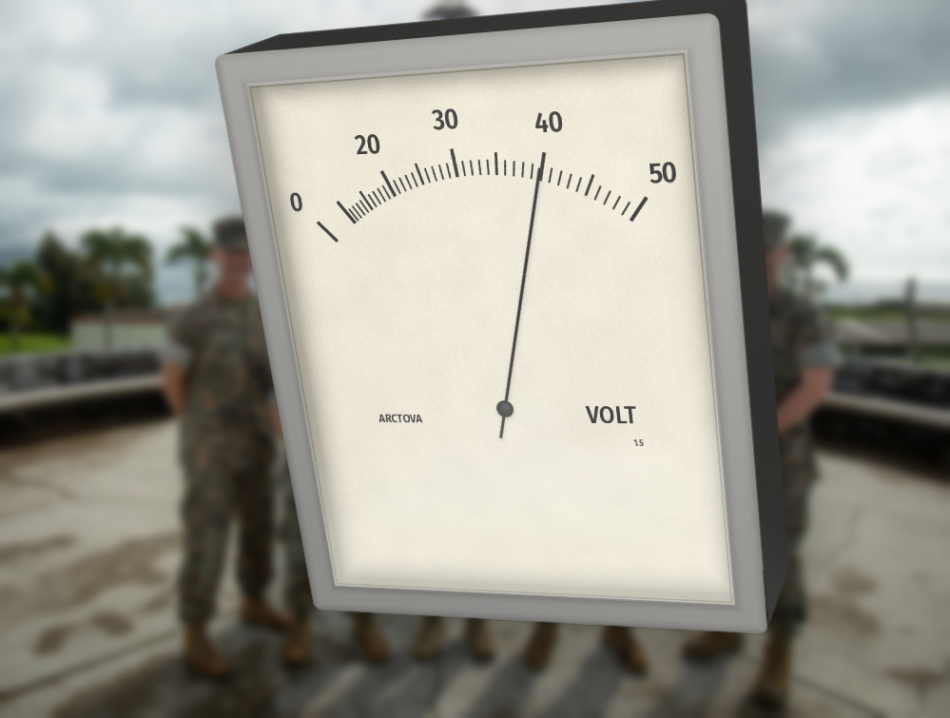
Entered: 40 V
